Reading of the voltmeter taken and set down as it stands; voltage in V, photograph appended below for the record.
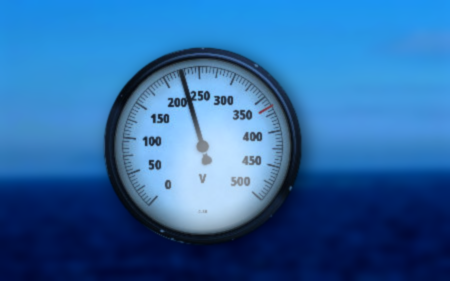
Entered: 225 V
